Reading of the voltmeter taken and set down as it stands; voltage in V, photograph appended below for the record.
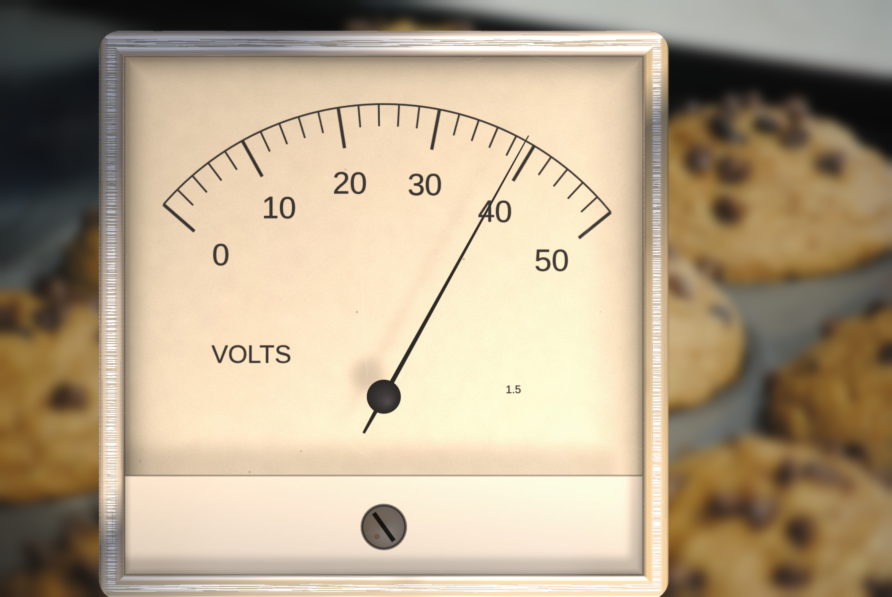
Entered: 39 V
